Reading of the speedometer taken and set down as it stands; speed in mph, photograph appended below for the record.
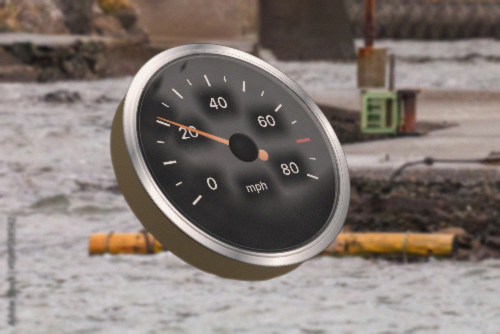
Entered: 20 mph
